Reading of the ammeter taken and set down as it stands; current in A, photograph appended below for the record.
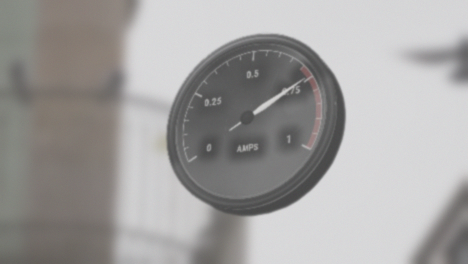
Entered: 0.75 A
